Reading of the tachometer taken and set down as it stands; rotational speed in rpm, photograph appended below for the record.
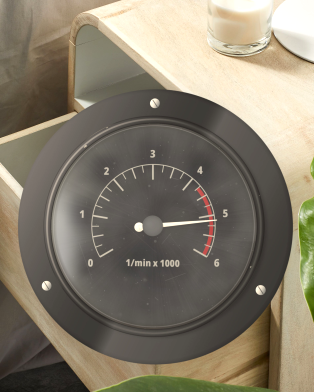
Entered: 5125 rpm
